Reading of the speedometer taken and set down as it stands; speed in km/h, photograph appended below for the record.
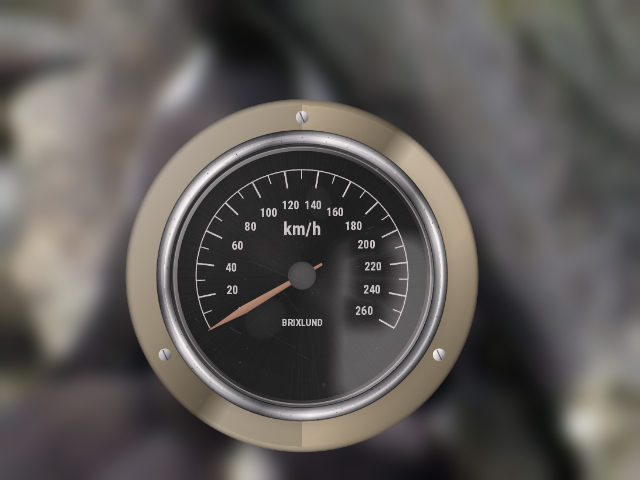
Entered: 0 km/h
